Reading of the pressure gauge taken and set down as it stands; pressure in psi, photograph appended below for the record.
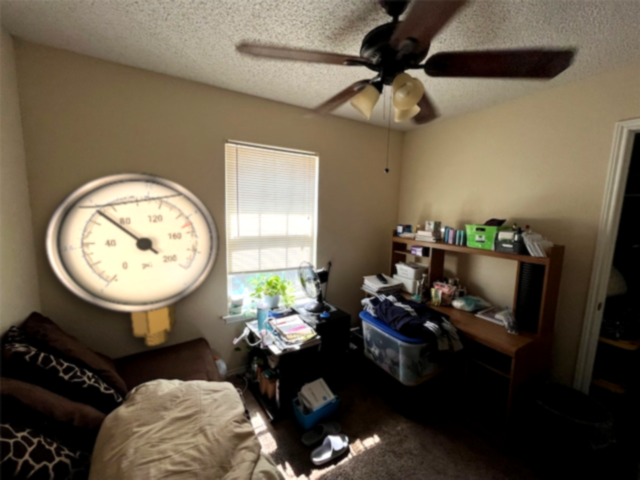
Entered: 70 psi
